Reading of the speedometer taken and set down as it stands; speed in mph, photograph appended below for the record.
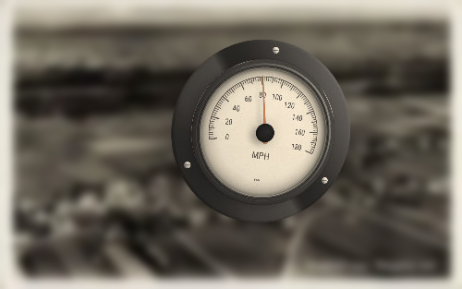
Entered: 80 mph
